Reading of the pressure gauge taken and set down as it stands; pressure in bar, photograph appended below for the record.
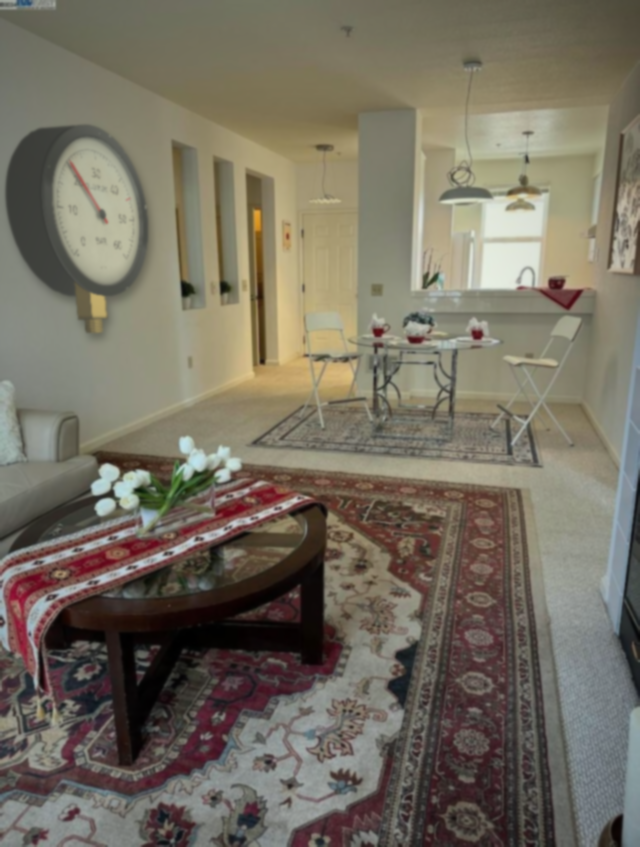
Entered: 20 bar
